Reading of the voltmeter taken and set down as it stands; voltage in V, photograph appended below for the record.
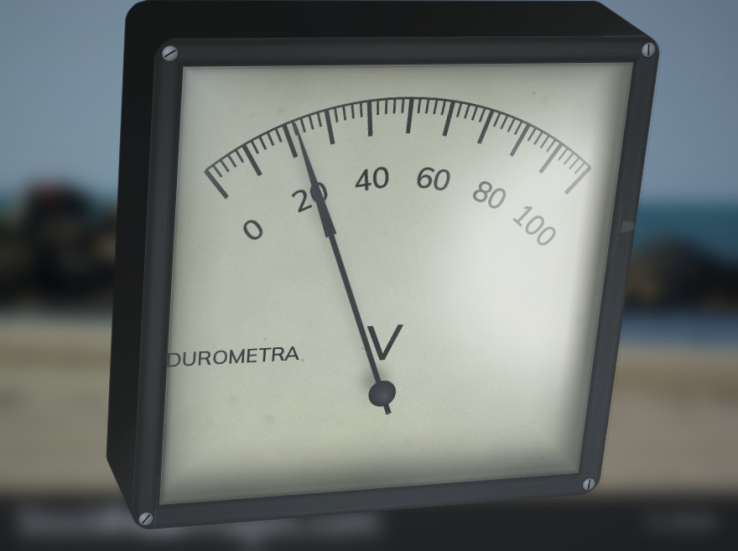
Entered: 22 V
